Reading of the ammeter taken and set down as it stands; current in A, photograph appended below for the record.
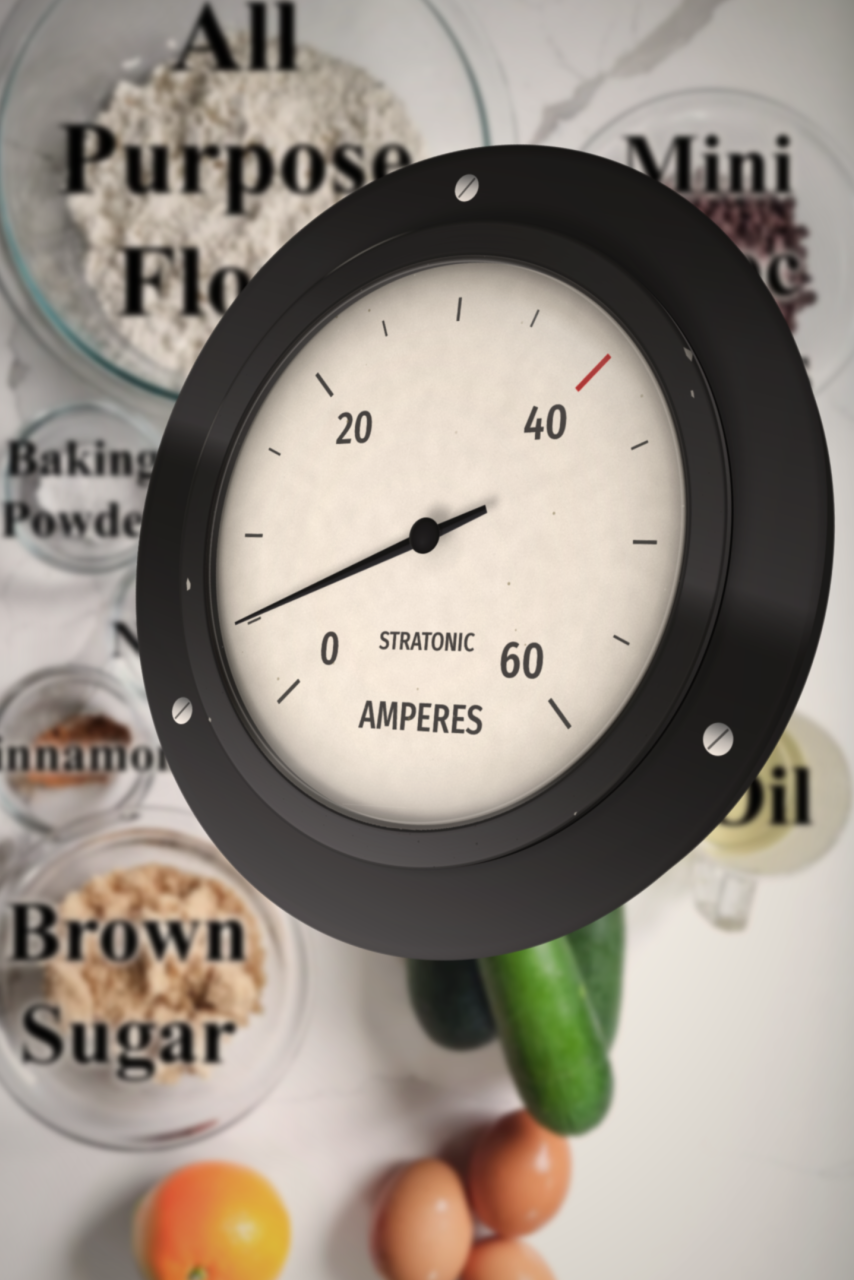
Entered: 5 A
